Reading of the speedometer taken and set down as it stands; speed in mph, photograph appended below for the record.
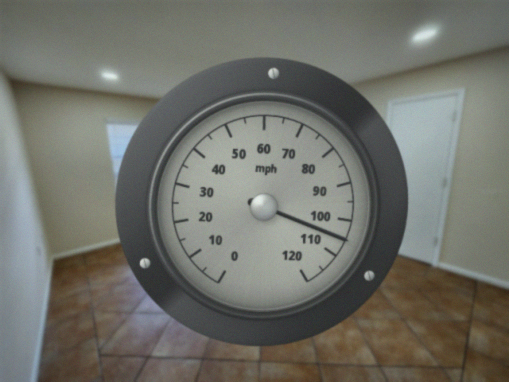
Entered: 105 mph
